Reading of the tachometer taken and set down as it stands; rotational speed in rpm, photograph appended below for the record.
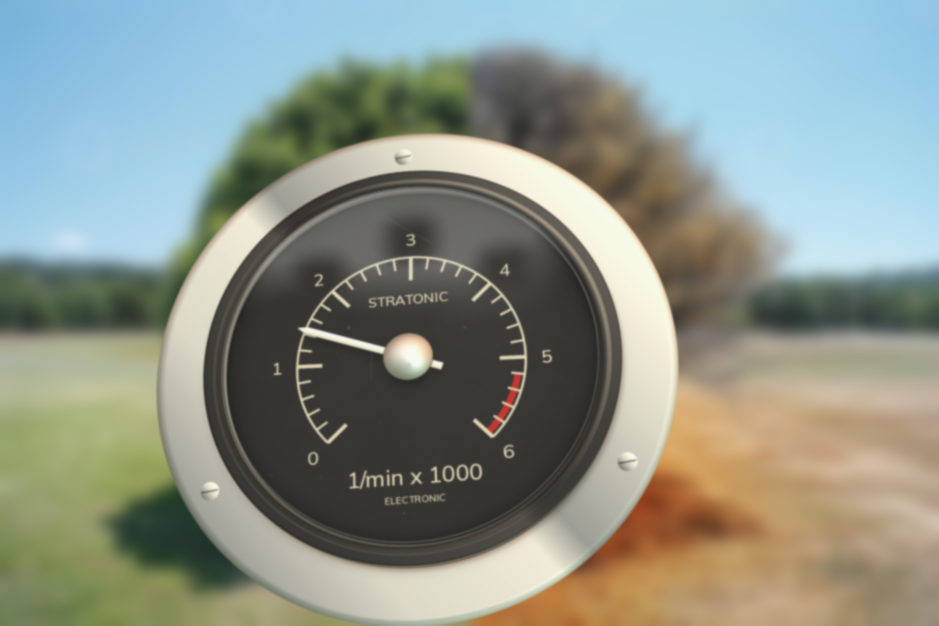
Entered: 1400 rpm
